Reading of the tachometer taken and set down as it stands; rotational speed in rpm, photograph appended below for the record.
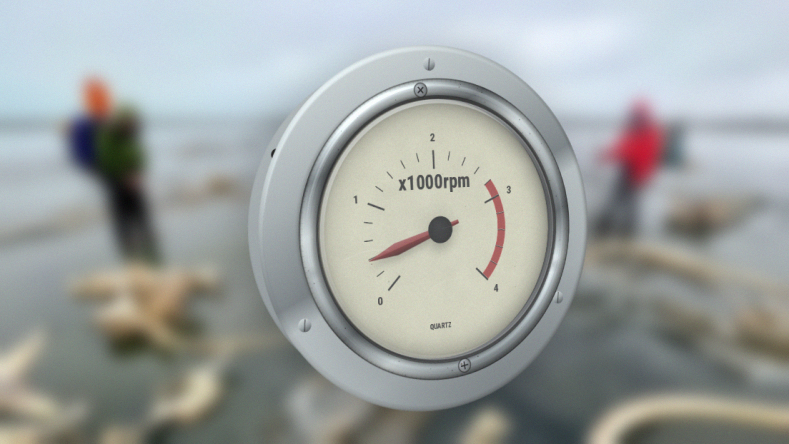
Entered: 400 rpm
